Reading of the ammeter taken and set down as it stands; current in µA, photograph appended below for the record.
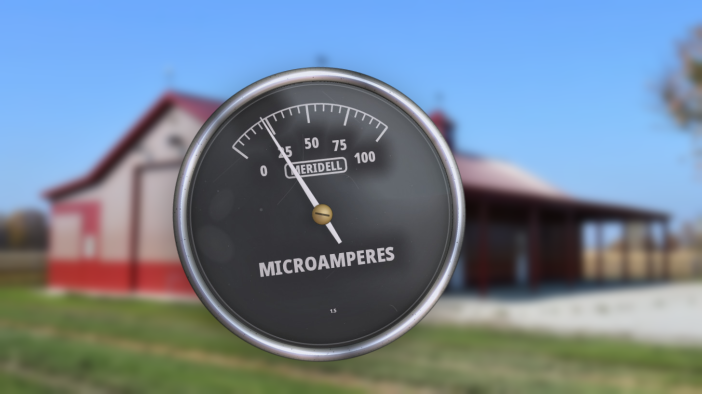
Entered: 22.5 µA
